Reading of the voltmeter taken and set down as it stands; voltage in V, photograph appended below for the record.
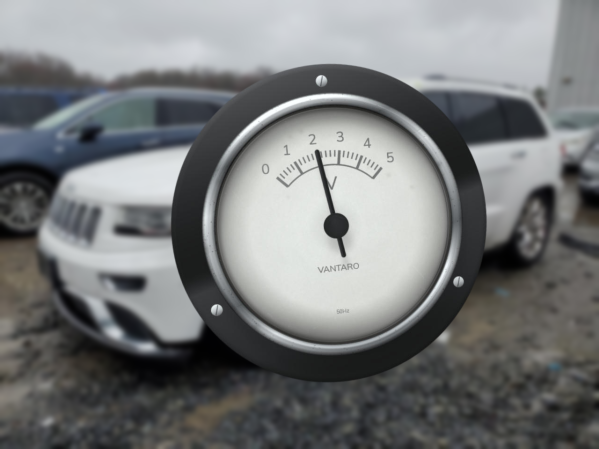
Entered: 2 V
